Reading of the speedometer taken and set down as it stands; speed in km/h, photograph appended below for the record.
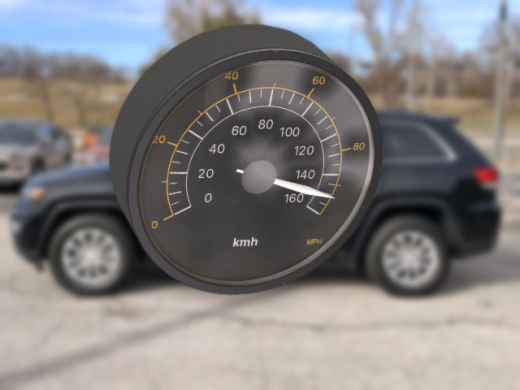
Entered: 150 km/h
